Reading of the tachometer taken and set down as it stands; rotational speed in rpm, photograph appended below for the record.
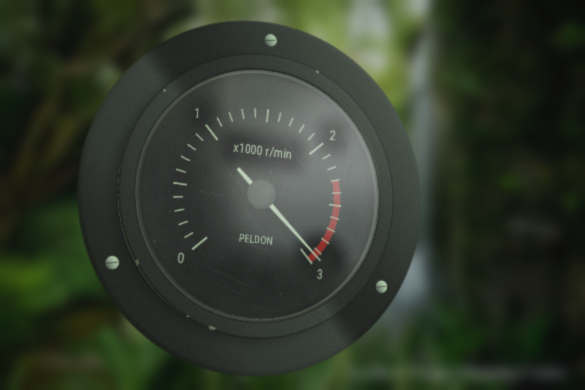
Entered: 2950 rpm
